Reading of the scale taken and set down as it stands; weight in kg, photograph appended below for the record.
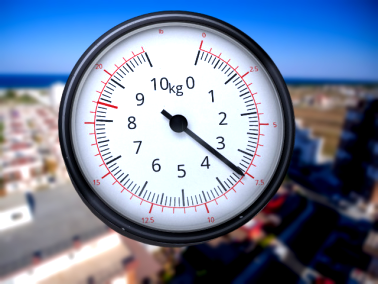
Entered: 3.5 kg
